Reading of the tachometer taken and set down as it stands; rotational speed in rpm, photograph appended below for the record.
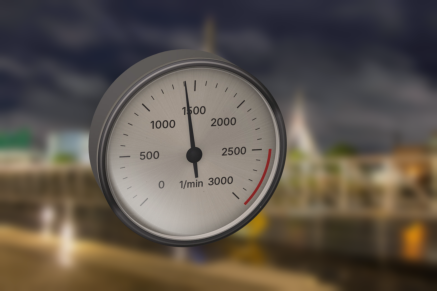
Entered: 1400 rpm
